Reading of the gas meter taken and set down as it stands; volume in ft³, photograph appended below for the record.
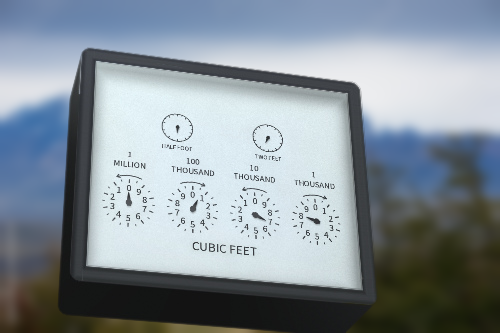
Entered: 6800 ft³
